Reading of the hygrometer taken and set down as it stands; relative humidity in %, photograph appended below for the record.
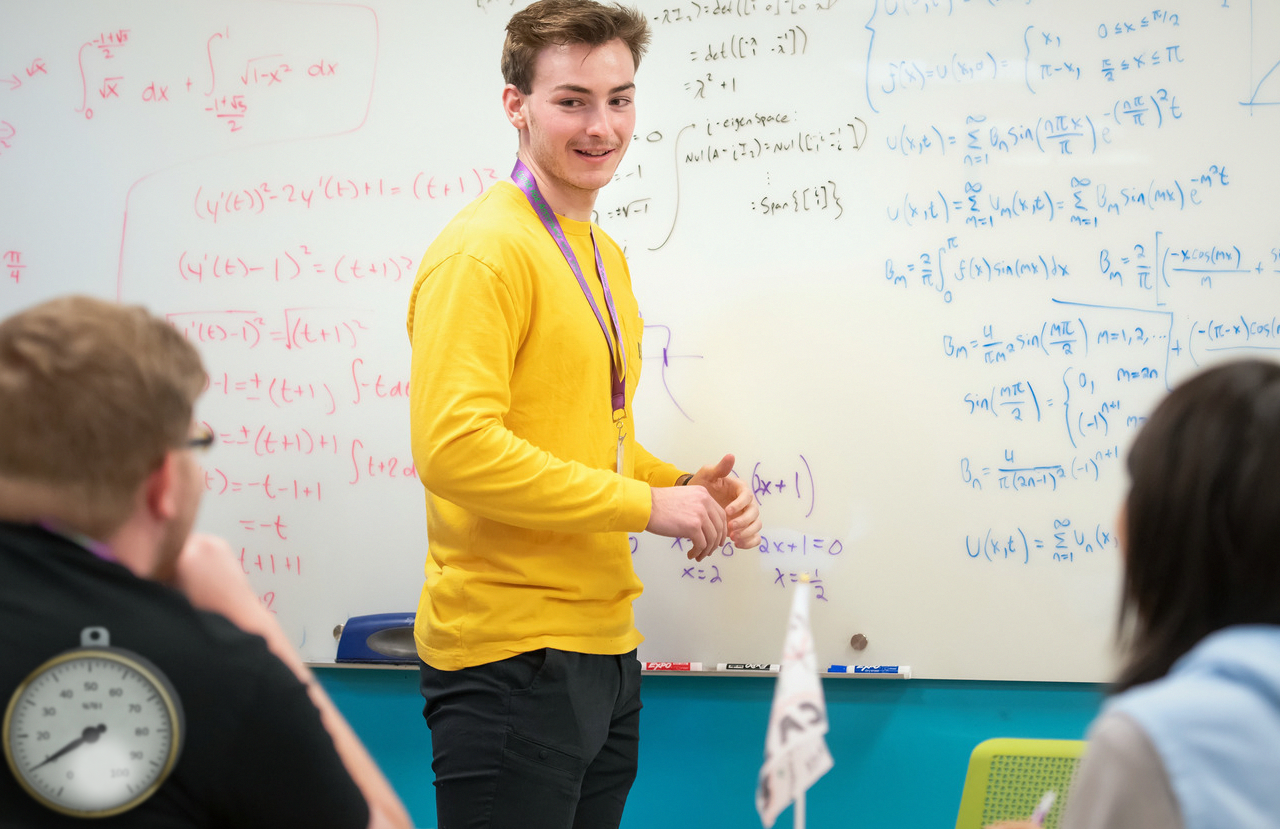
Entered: 10 %
